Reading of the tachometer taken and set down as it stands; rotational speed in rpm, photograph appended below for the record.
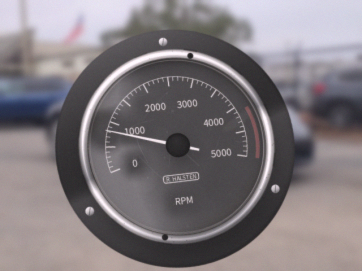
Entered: 800 rpm
